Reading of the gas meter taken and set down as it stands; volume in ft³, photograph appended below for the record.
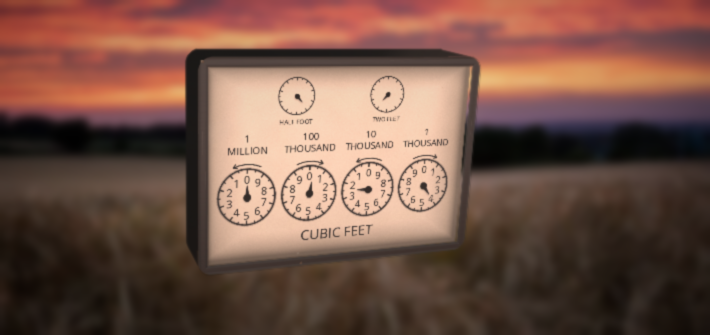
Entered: 2400 ft³
